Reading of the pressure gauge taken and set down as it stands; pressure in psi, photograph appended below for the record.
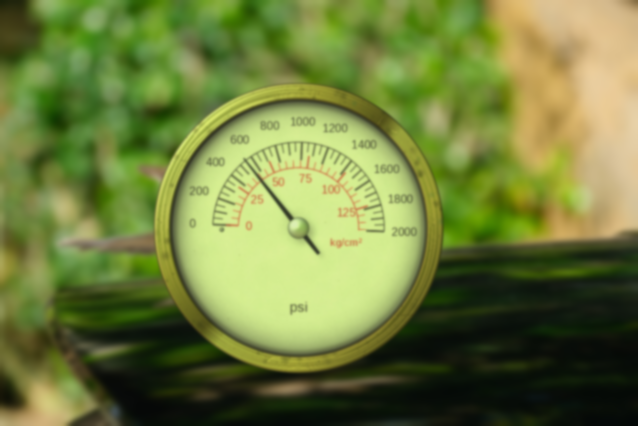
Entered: 550 psi
